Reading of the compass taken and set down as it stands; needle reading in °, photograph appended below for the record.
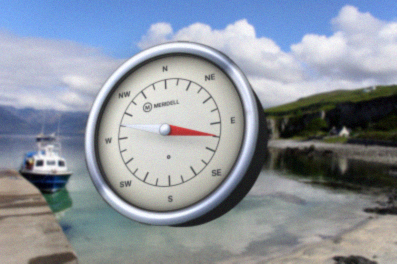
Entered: 105 °
